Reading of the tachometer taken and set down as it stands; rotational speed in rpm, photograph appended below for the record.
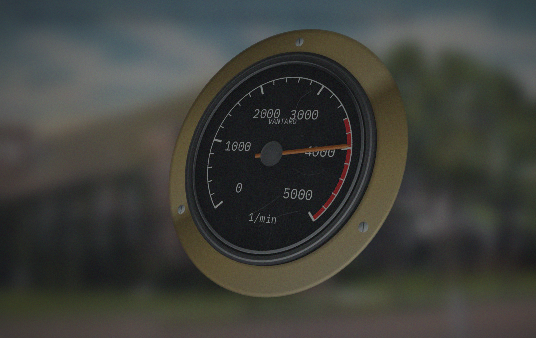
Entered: 4000 rpm
